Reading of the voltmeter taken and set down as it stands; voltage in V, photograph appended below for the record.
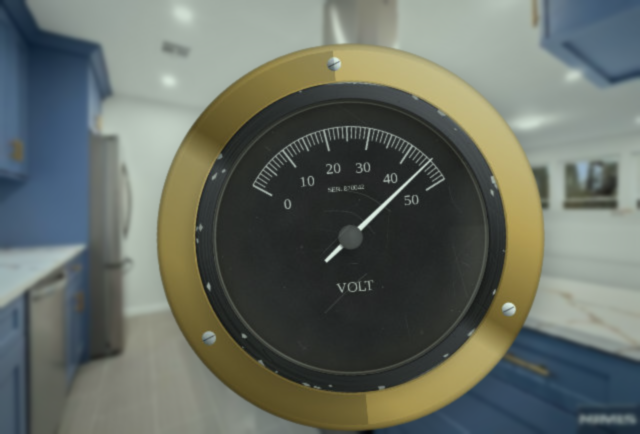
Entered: 45 V
